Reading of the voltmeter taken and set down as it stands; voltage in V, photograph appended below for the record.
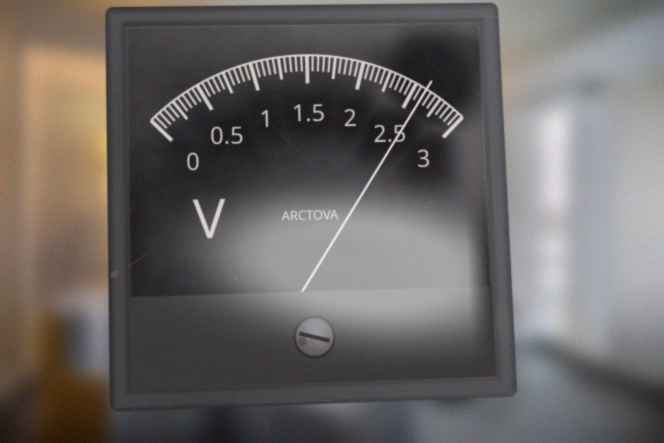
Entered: 2.6 V
